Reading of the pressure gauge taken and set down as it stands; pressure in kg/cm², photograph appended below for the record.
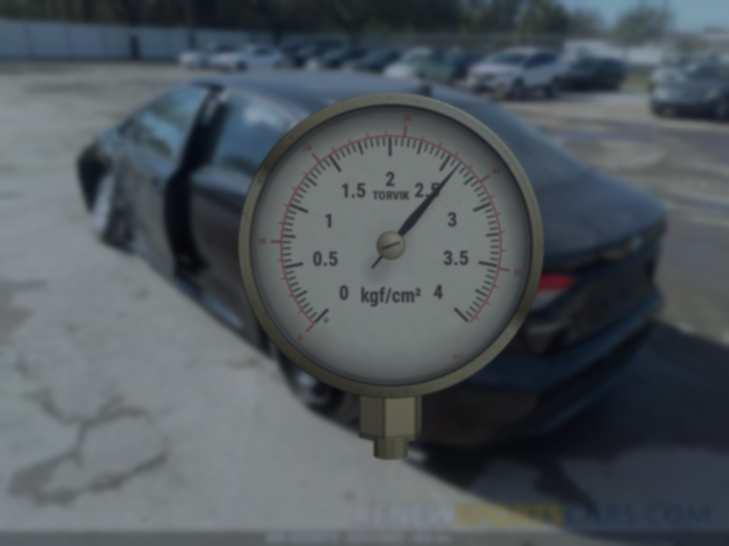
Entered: 2.6 kg/cm²
